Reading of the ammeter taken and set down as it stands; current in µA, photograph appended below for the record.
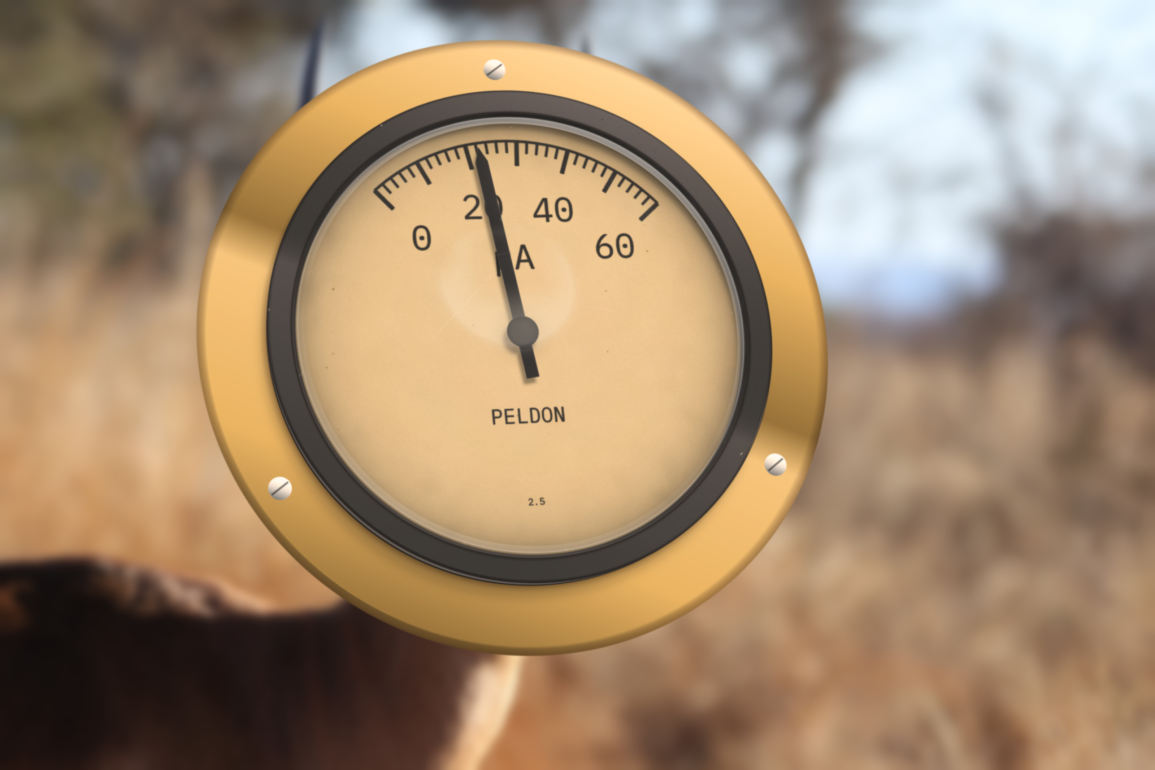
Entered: 22 µA
